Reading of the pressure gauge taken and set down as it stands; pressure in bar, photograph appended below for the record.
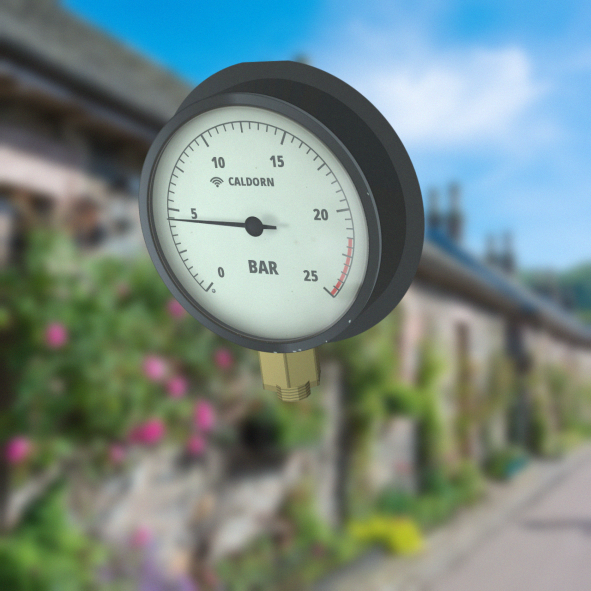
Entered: 4.5 bar
